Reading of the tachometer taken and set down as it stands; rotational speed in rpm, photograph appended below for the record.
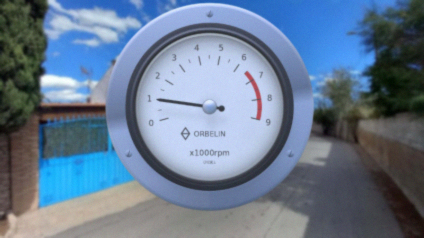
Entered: 1000 rpm
